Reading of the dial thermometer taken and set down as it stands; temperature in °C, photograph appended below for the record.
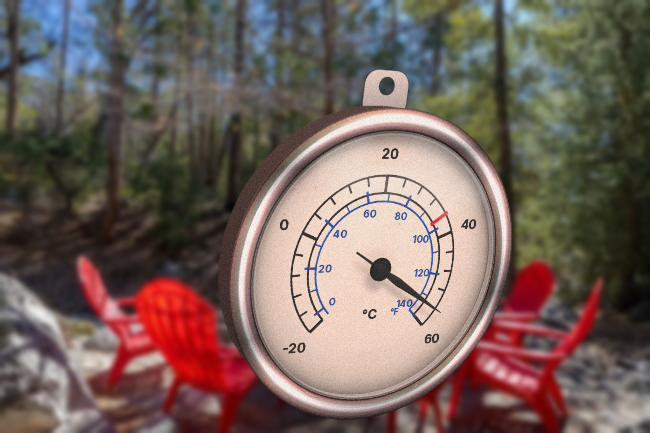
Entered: 56 °C
